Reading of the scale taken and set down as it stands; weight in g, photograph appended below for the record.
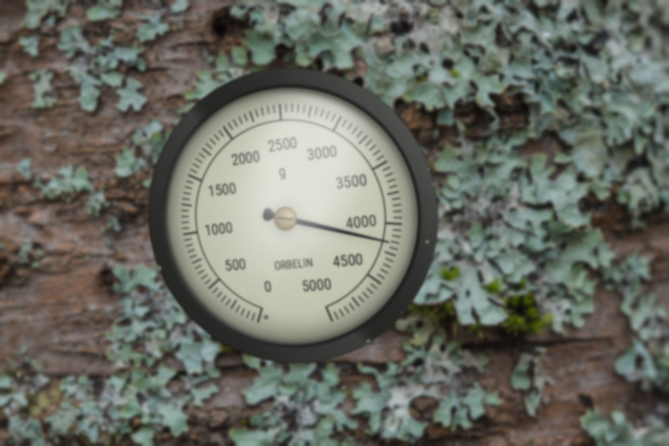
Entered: 4150 g
